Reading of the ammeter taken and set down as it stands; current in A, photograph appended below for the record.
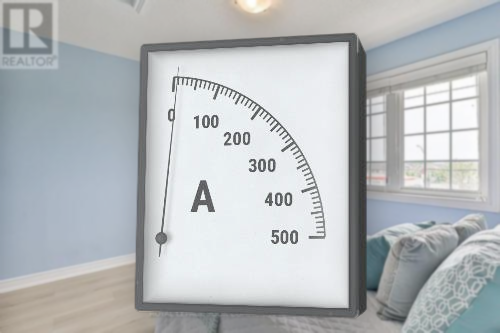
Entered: 10 A
